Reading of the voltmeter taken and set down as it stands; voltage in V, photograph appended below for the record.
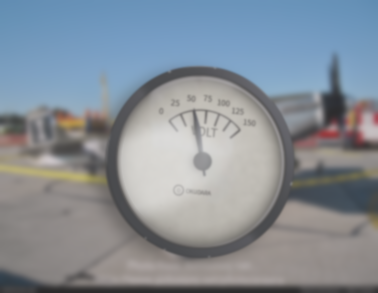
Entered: 50 V
